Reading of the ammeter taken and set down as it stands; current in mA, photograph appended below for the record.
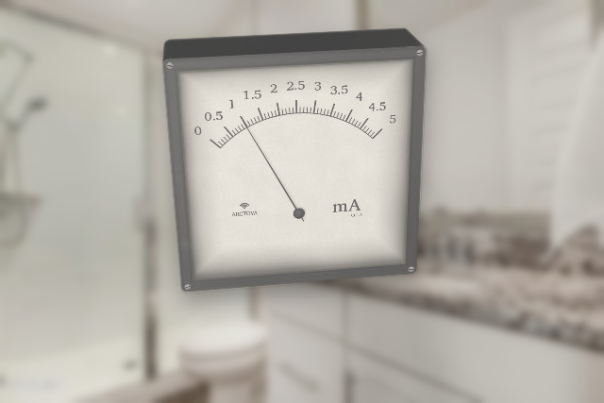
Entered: 1 mA
